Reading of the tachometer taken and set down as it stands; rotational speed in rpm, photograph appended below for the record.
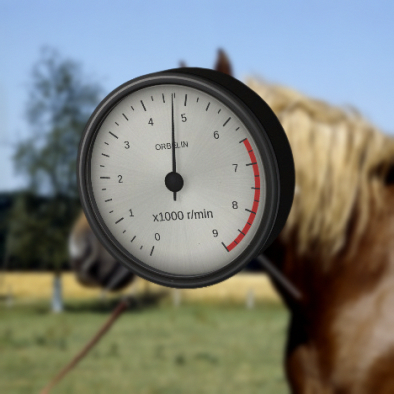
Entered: 4750 rpm
